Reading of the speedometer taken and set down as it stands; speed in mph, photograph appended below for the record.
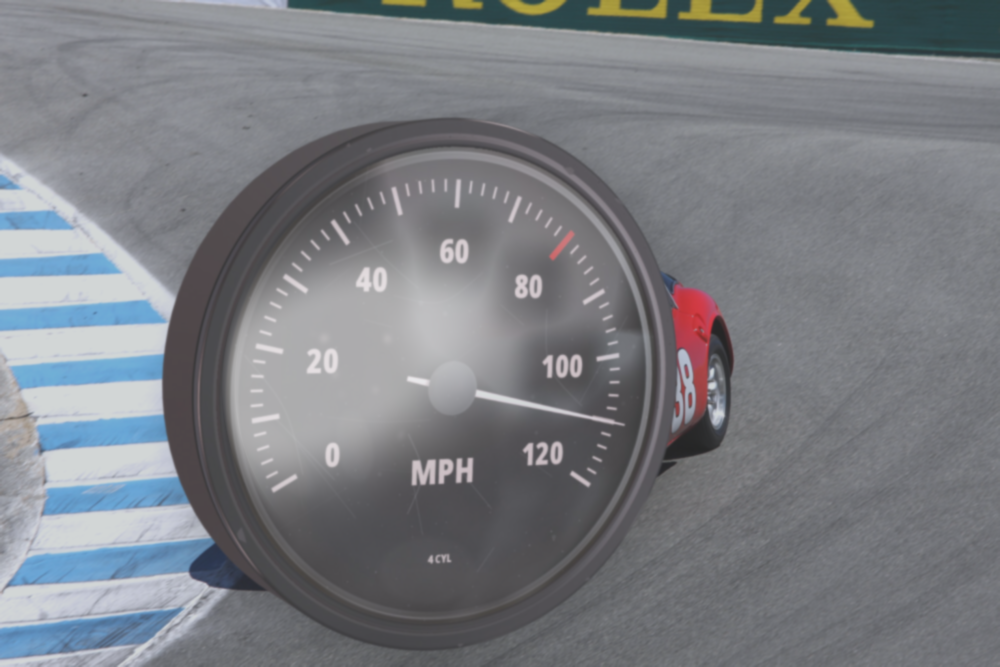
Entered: 110 mph
